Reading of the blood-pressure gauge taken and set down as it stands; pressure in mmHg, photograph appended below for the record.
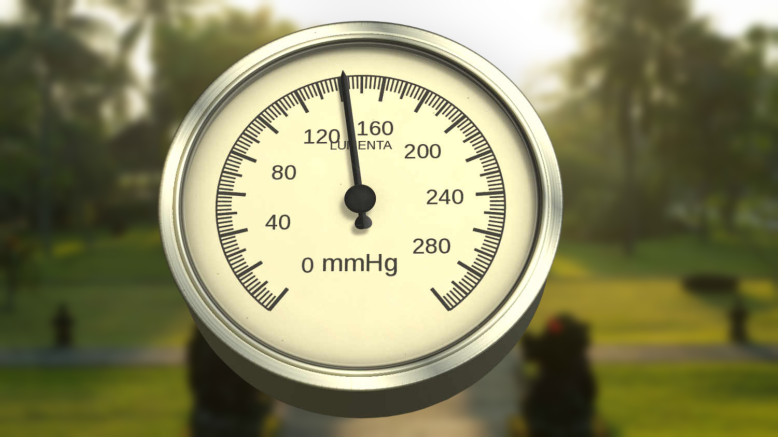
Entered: 142 mmHg
